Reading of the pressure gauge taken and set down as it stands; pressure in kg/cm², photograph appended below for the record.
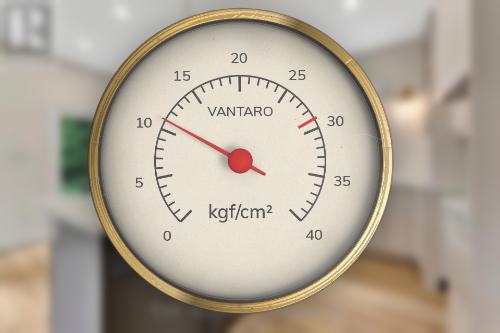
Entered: 11 kg/cm²
